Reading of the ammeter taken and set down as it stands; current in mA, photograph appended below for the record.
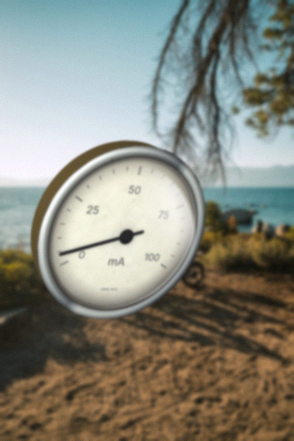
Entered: 5 mA
